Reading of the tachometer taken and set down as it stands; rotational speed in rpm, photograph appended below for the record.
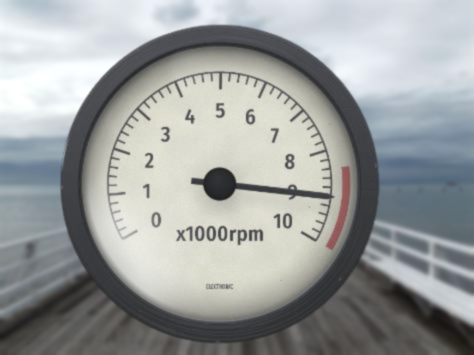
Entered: 9000 rpm
